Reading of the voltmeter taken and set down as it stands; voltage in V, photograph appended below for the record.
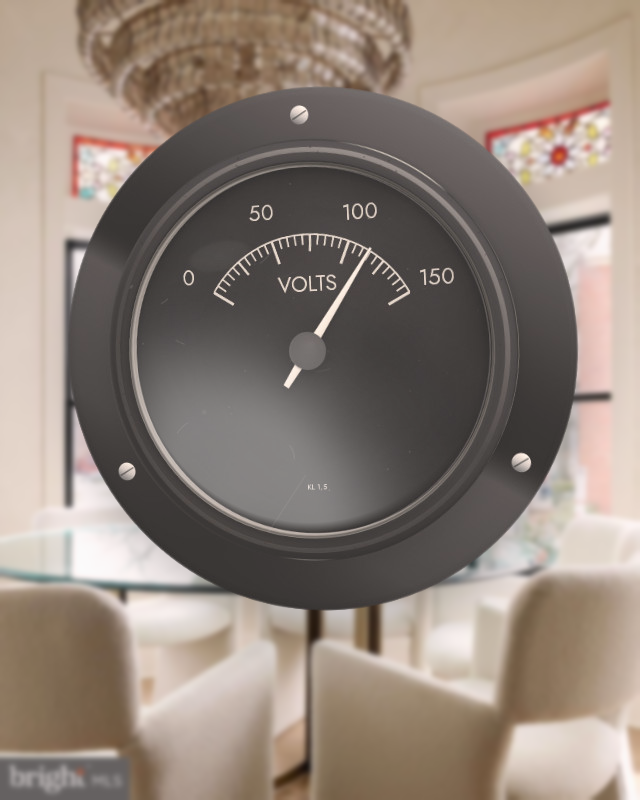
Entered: 115 V
